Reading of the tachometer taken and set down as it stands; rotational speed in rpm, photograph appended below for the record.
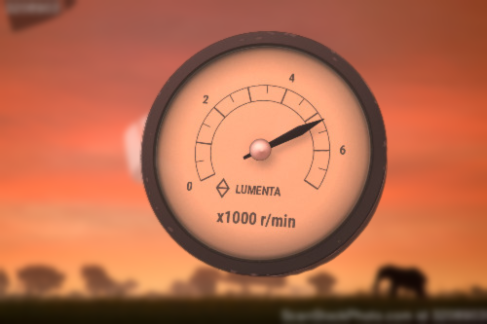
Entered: 5250 rpm
